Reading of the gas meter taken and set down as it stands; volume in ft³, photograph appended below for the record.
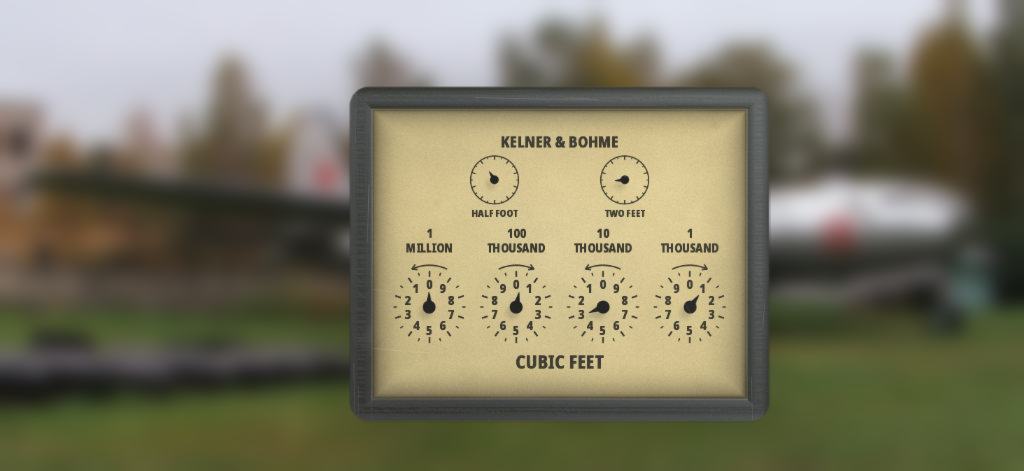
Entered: 3100 ft³
